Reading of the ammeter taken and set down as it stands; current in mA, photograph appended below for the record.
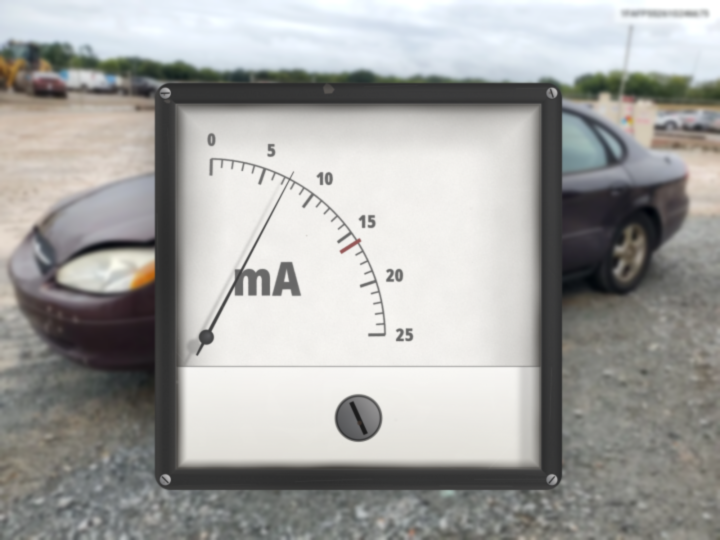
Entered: 7.5 mA
